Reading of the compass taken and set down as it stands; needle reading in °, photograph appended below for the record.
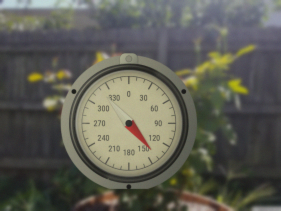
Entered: 140 °
